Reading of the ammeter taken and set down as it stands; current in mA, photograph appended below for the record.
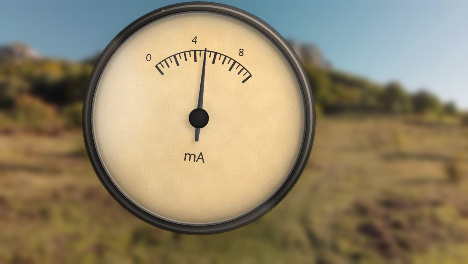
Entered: 5 mA
